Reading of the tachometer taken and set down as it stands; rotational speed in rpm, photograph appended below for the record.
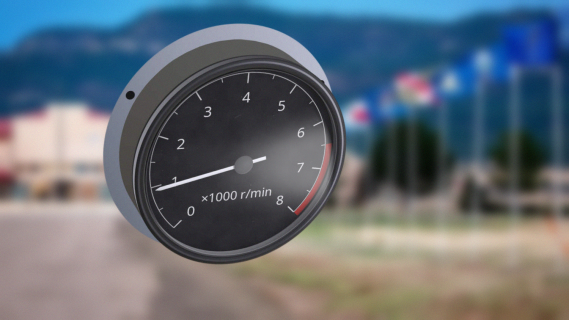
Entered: 1000 rpm
